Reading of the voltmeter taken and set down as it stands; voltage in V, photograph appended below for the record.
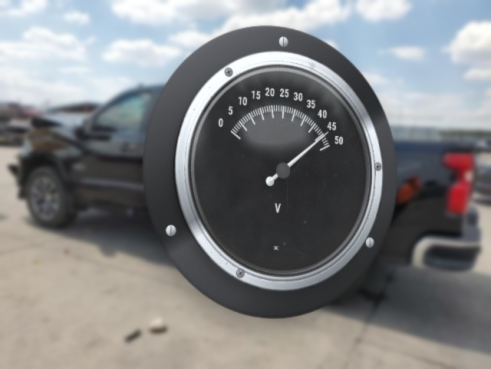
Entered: 45 V
